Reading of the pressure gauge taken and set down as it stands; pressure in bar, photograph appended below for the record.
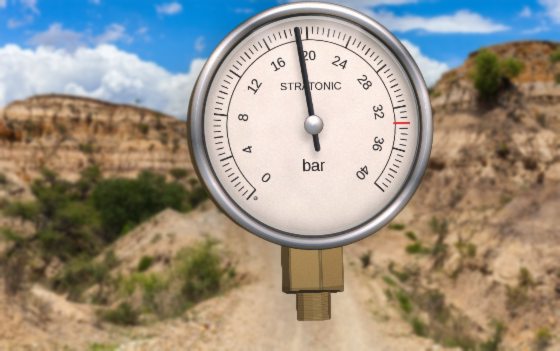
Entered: 19 bar
